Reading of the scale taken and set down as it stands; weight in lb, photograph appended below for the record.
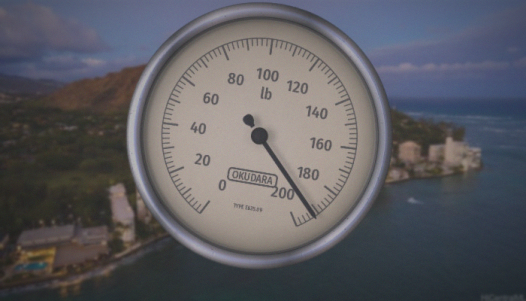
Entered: 192 lb
